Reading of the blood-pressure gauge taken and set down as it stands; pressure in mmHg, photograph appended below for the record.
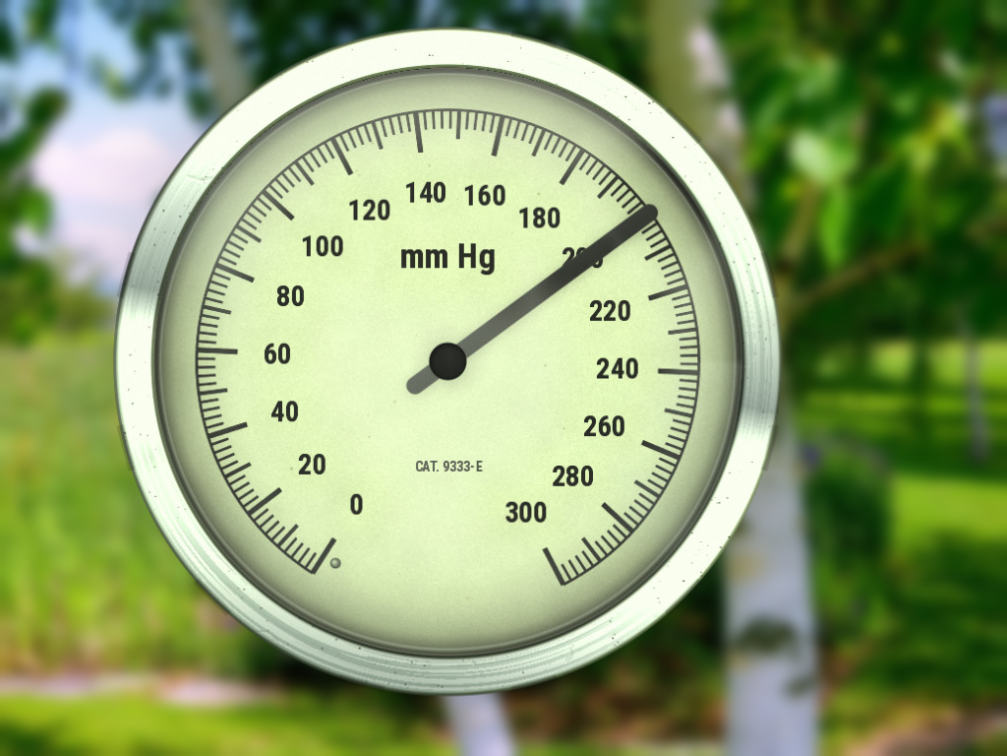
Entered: 201 mmHg
